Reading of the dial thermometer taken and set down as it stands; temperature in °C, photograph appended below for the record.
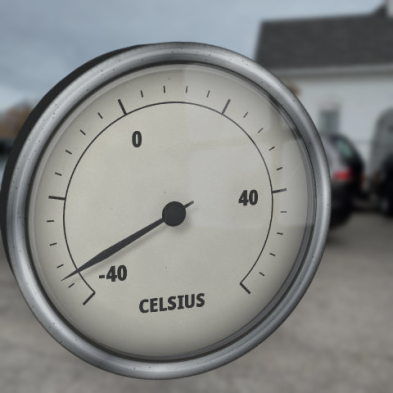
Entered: -34 °C
